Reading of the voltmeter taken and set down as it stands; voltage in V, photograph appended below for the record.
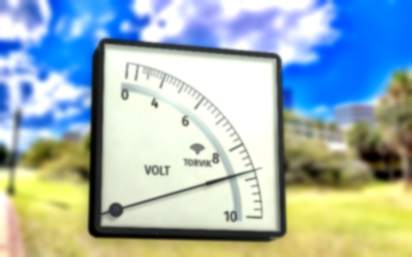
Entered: 8.8 V
